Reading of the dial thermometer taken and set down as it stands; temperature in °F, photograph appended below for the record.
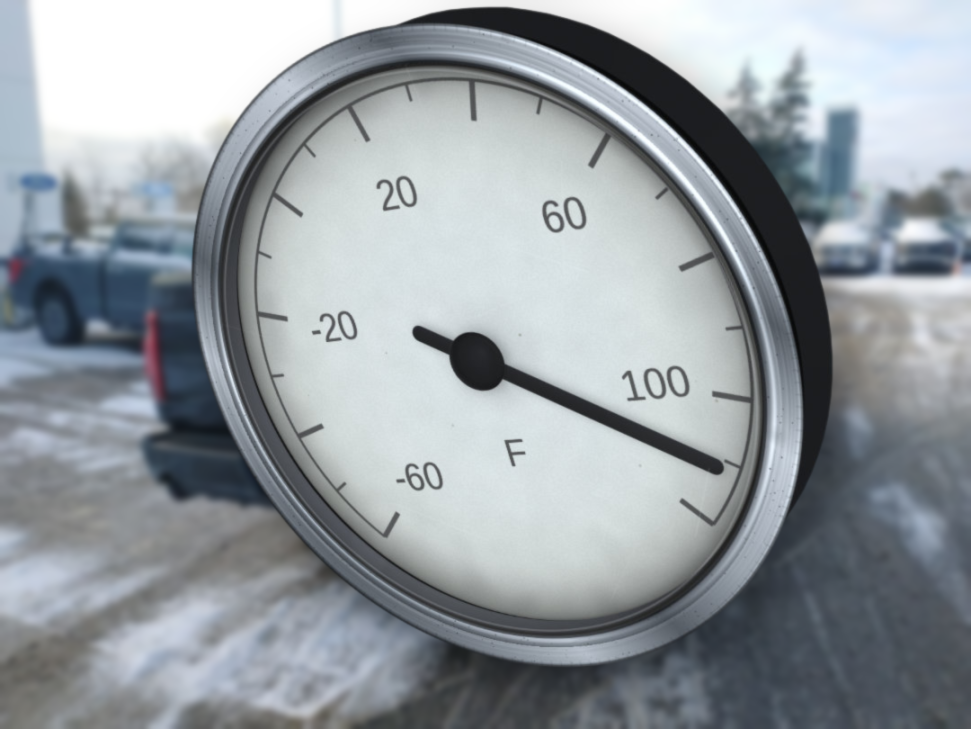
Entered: 110 °F
